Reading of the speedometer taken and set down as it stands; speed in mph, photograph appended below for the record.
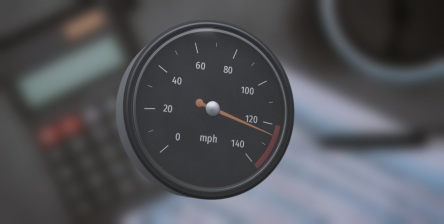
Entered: 125 mph
